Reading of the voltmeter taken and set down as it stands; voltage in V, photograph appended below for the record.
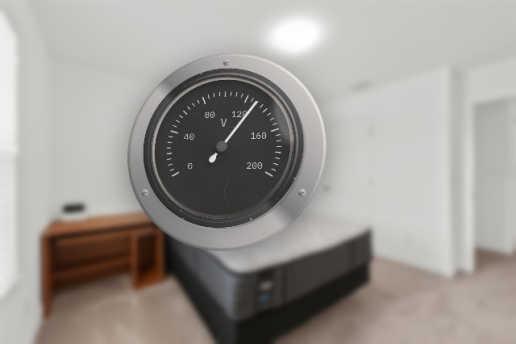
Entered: 130 V
